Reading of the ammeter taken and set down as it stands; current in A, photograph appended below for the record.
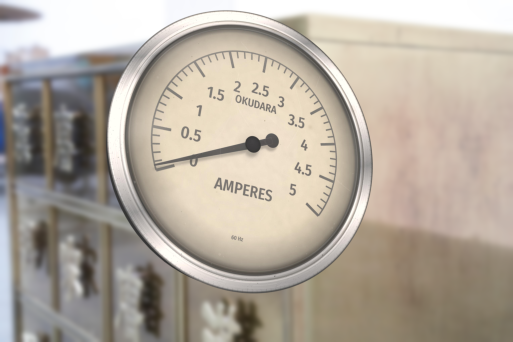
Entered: 0.05 A
